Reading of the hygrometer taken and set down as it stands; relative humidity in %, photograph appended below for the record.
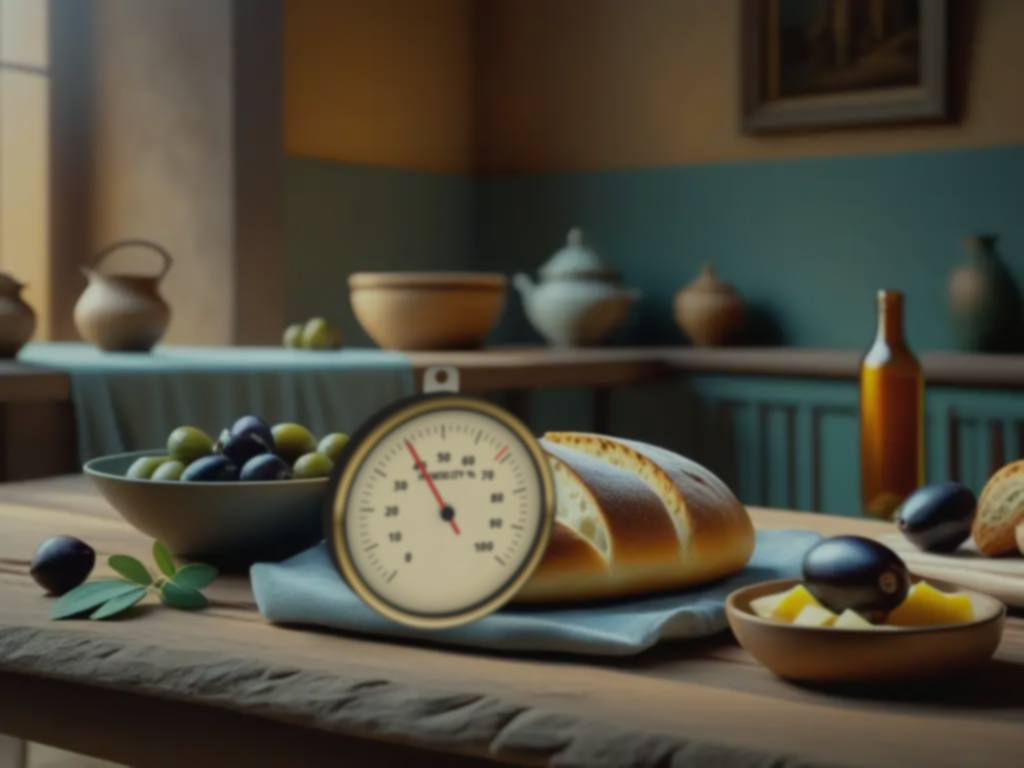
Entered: 40 %
